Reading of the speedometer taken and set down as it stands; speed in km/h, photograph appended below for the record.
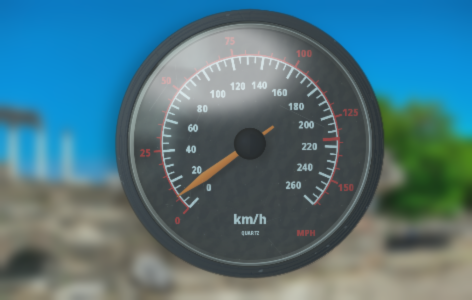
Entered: 10 km/h
